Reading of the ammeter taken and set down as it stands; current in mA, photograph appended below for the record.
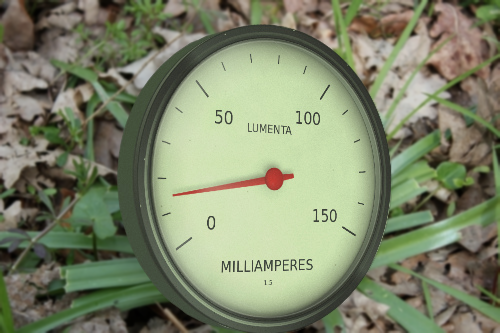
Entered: 15 mA
